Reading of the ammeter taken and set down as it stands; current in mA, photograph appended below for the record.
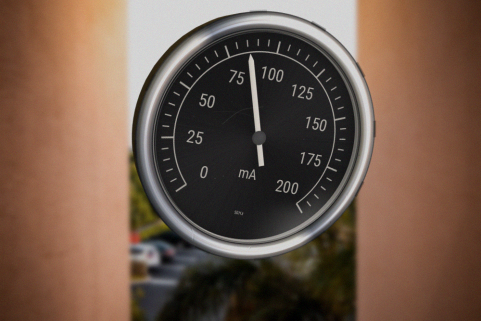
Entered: 85 mA
